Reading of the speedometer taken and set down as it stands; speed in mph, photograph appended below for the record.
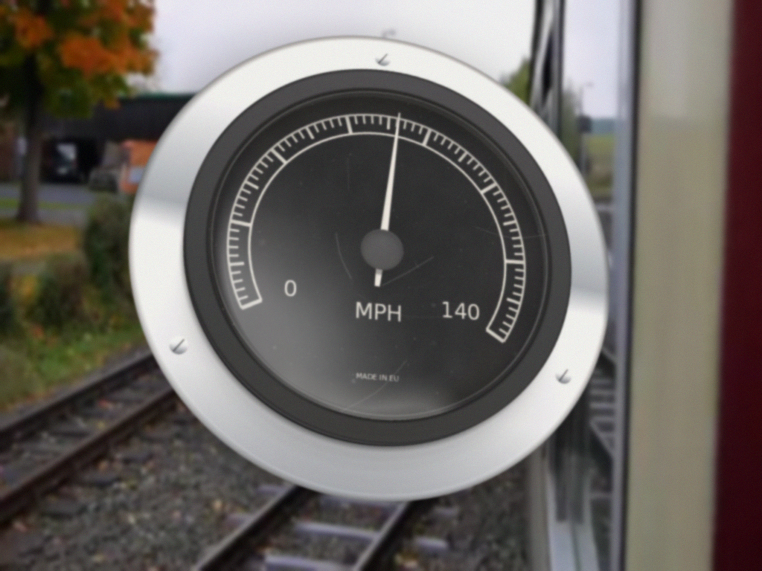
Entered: 72 mph
